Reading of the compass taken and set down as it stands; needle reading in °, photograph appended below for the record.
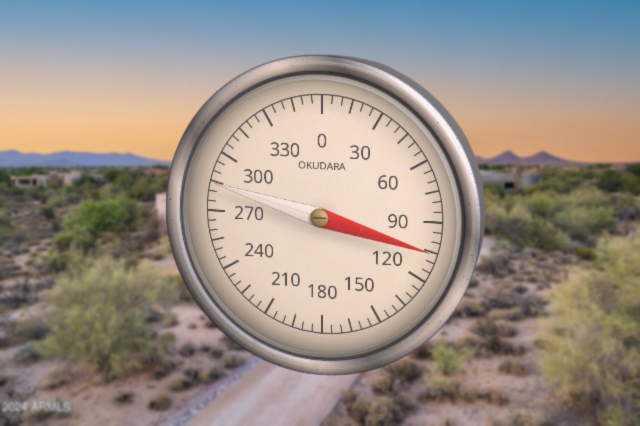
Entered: 105 °
